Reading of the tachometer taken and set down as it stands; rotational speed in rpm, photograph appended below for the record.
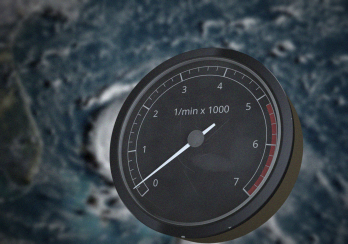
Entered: 200 rpm
